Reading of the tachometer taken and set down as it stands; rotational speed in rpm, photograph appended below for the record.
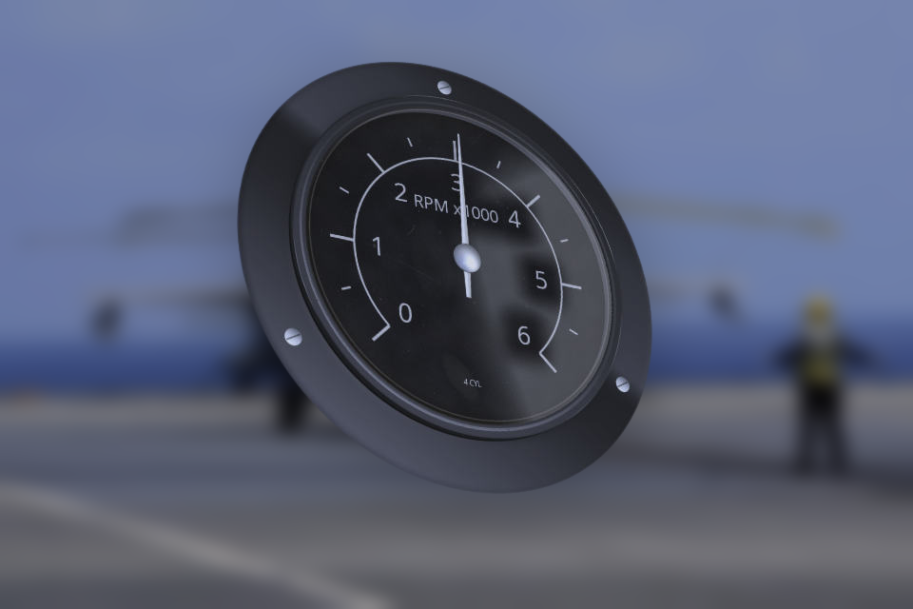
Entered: 3000 rpm
